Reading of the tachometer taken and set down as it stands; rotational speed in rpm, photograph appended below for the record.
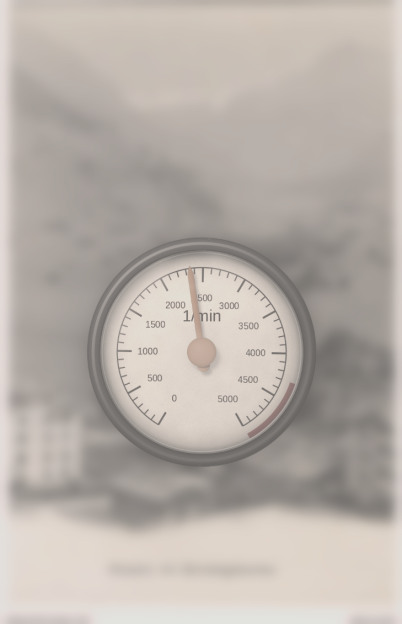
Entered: 2350 rpm
